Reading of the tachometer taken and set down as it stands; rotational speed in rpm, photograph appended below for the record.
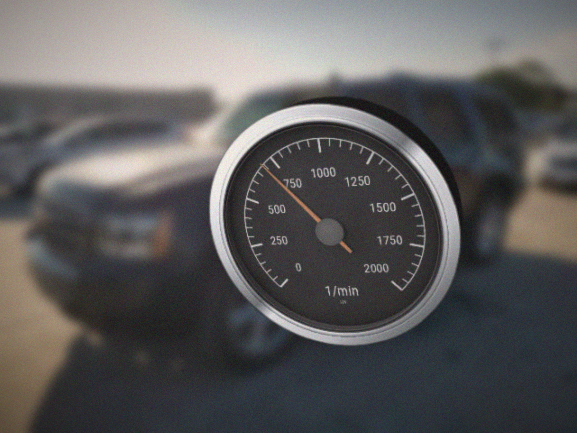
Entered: 700 rpm
